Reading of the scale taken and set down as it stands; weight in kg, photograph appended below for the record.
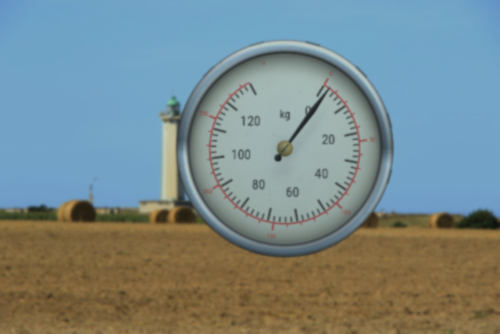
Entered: 2 kg
